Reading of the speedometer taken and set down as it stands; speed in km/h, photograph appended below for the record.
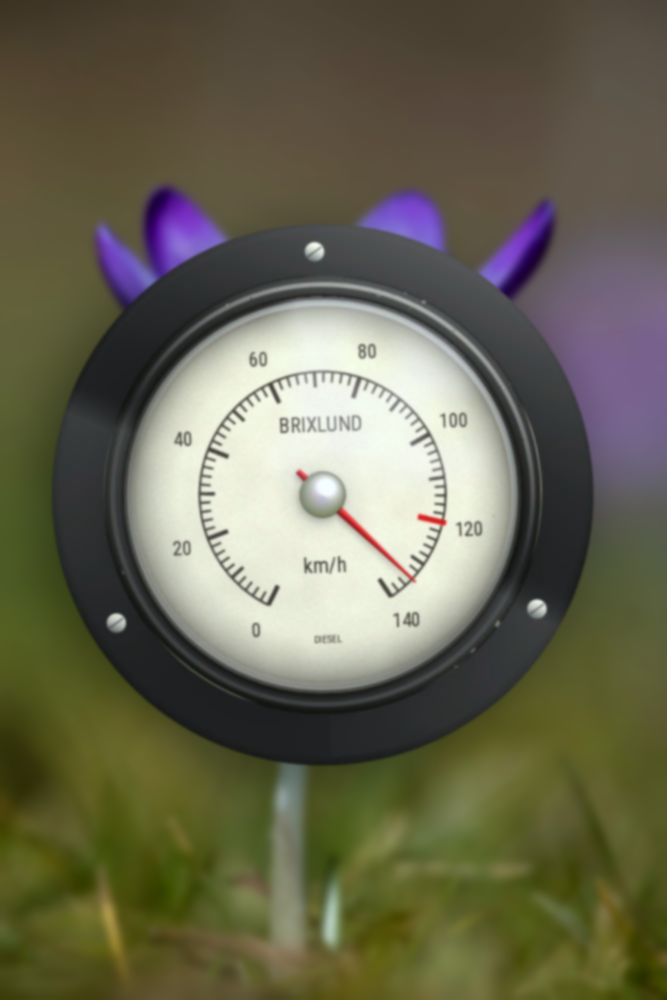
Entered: 134 km/h
